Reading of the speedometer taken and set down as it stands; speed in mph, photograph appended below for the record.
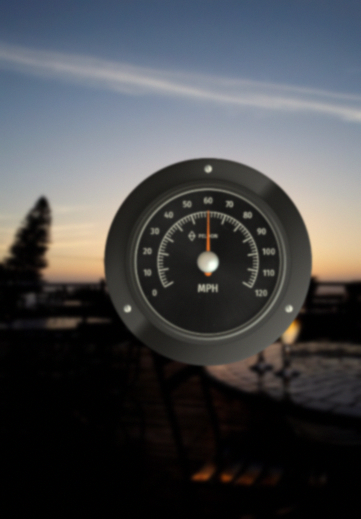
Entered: 60 mph
